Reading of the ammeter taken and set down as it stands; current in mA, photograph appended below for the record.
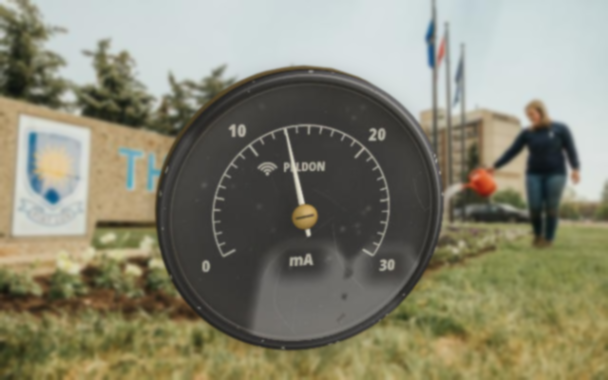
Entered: 13 mA
